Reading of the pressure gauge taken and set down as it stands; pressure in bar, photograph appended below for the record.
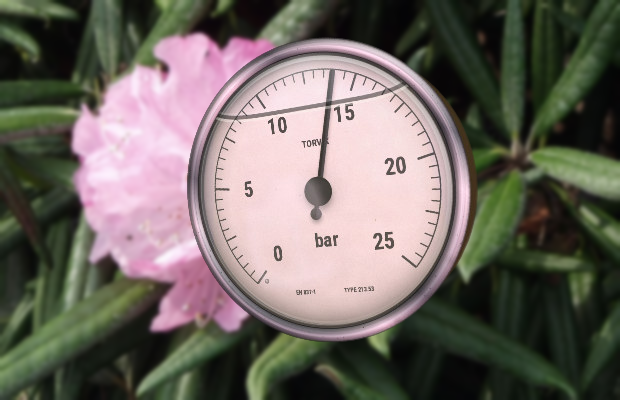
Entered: 14 bar
